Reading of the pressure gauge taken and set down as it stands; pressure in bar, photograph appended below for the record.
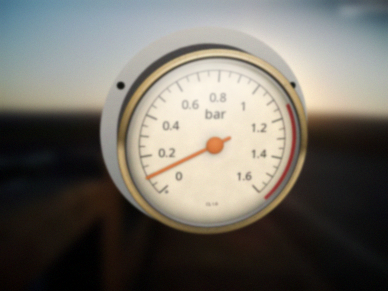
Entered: 0.1 bar
